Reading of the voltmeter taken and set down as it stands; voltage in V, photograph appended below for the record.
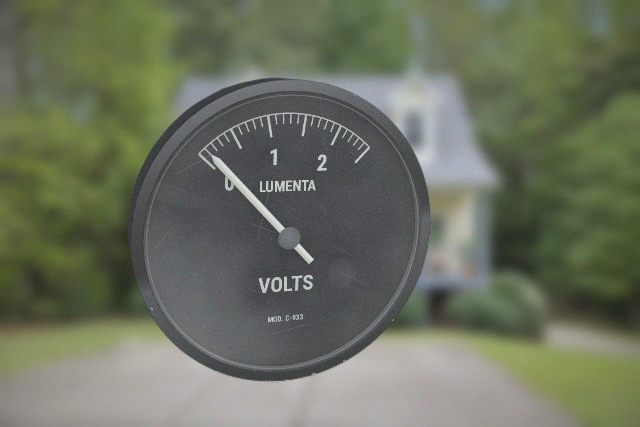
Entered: 0.1 V
